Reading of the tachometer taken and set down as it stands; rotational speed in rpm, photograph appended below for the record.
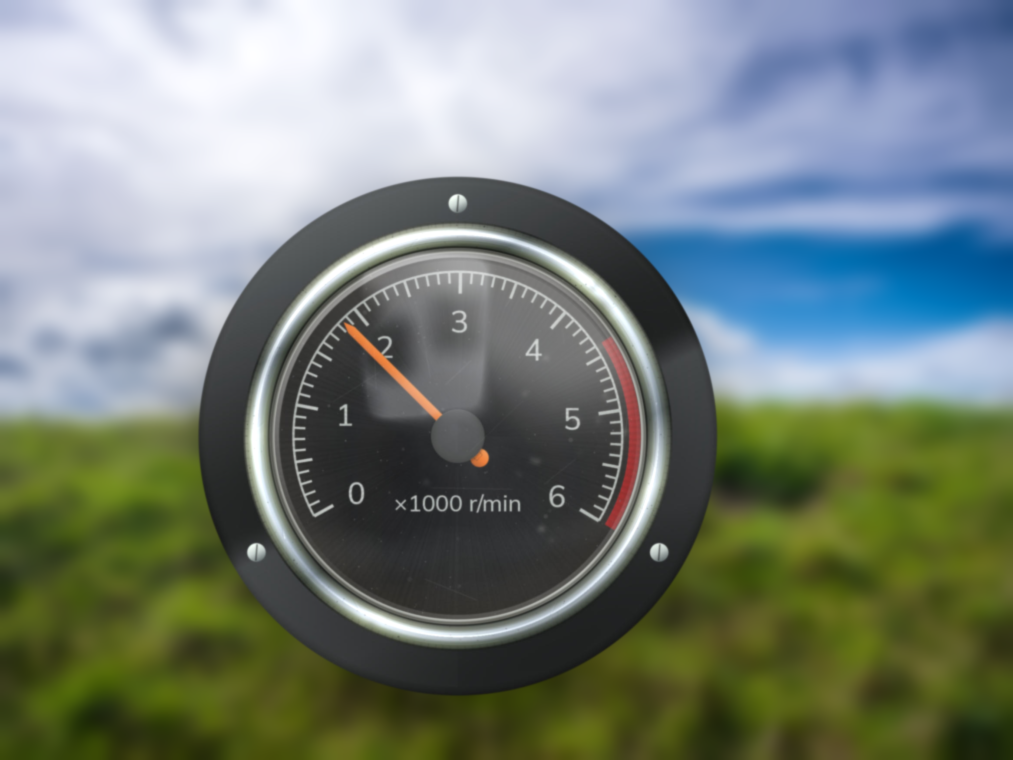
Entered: 1850 rpm
